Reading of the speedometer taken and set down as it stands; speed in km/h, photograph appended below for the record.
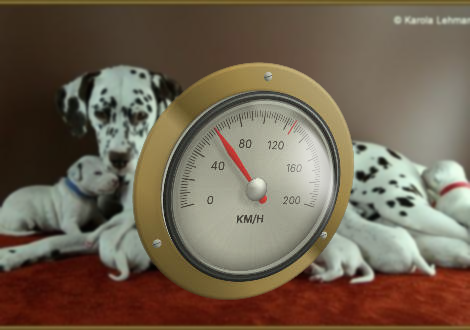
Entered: 60 km/h
